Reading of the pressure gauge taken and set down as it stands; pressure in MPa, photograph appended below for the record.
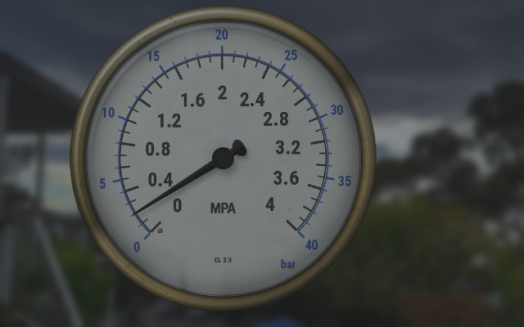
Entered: 0.2 MPa
